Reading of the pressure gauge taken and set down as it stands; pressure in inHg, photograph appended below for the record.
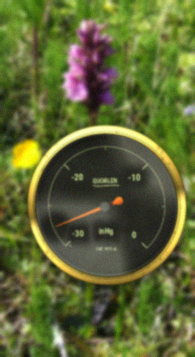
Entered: -27.5 inHg
